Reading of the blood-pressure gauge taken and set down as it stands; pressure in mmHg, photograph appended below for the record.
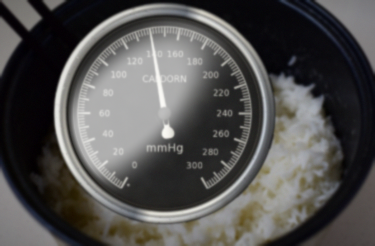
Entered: 140 mmHg
